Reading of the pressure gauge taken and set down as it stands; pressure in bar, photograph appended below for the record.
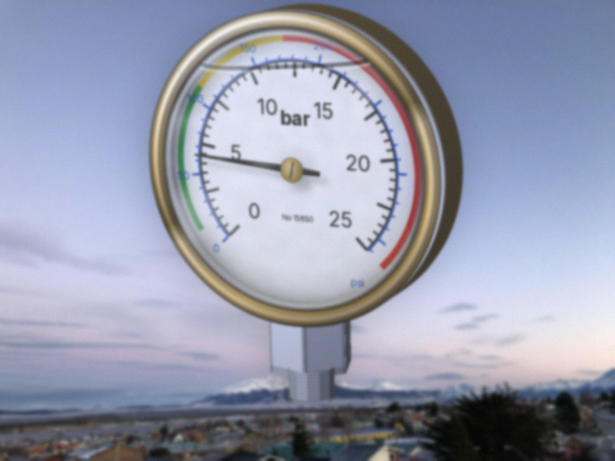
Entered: 4.5 bar
